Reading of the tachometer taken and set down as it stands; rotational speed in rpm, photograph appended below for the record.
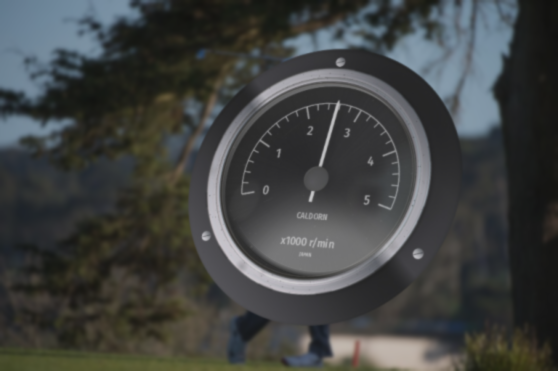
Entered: 2600 rpm
